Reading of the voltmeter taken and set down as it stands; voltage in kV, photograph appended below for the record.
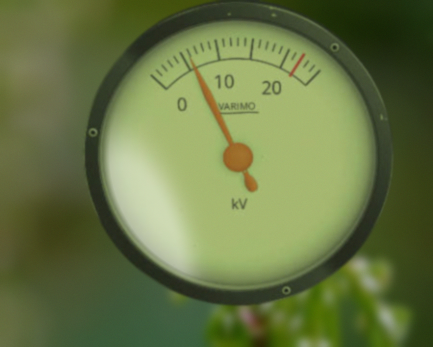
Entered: 6 kV
